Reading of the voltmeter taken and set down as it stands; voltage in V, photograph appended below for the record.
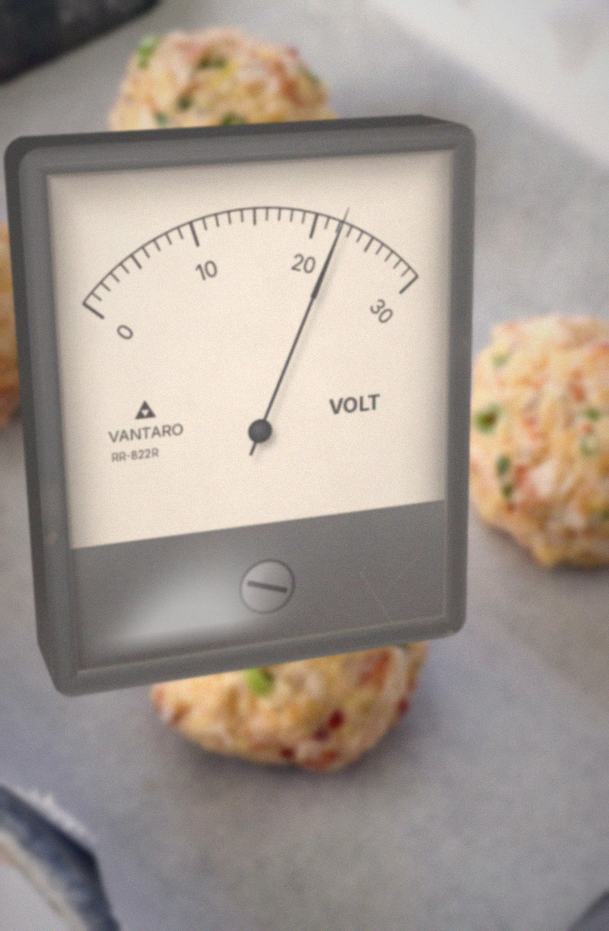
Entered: 22 V
